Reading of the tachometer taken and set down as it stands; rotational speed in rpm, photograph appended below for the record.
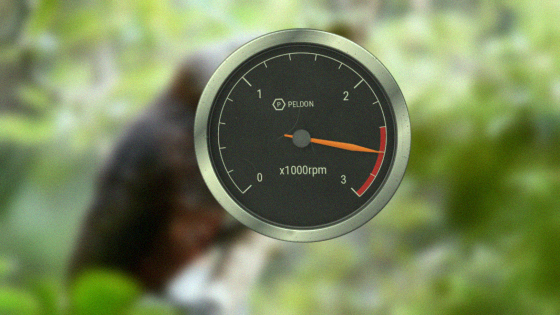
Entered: 2600 rpm
